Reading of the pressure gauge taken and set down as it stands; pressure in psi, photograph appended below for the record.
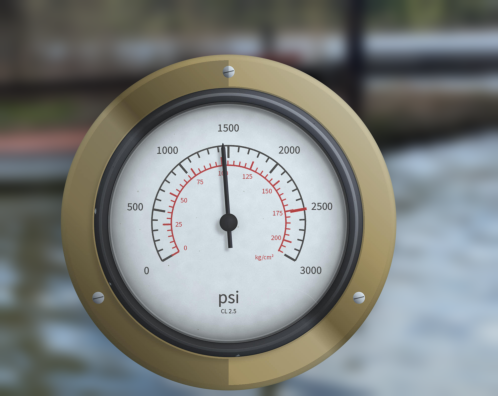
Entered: 1450 psi
